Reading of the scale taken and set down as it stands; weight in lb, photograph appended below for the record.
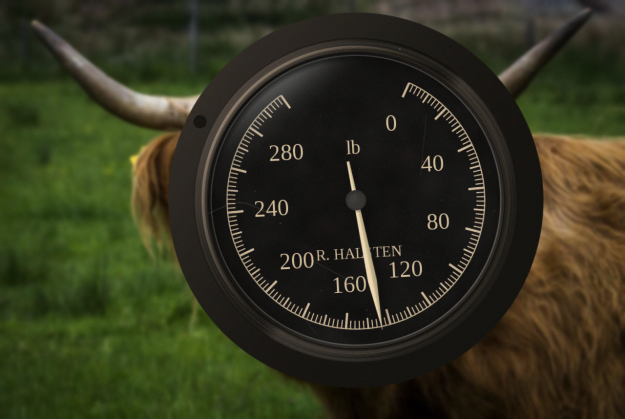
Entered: 144 lb
